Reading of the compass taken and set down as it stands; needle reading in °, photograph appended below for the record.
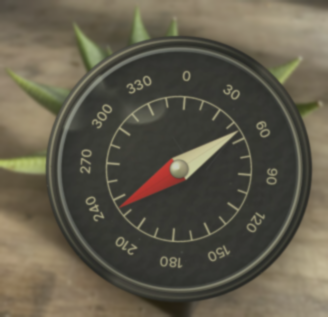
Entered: 232.5 °
